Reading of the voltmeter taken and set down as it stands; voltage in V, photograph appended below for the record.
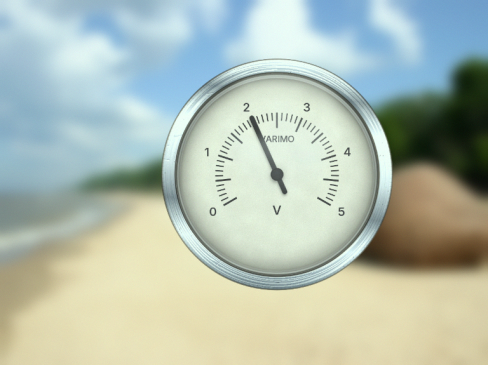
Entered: 2 V
